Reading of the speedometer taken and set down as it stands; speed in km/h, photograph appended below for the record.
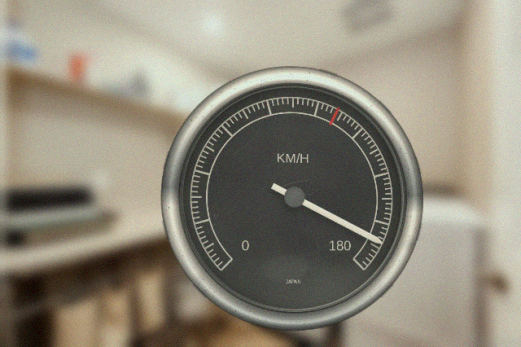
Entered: 168 km/h
